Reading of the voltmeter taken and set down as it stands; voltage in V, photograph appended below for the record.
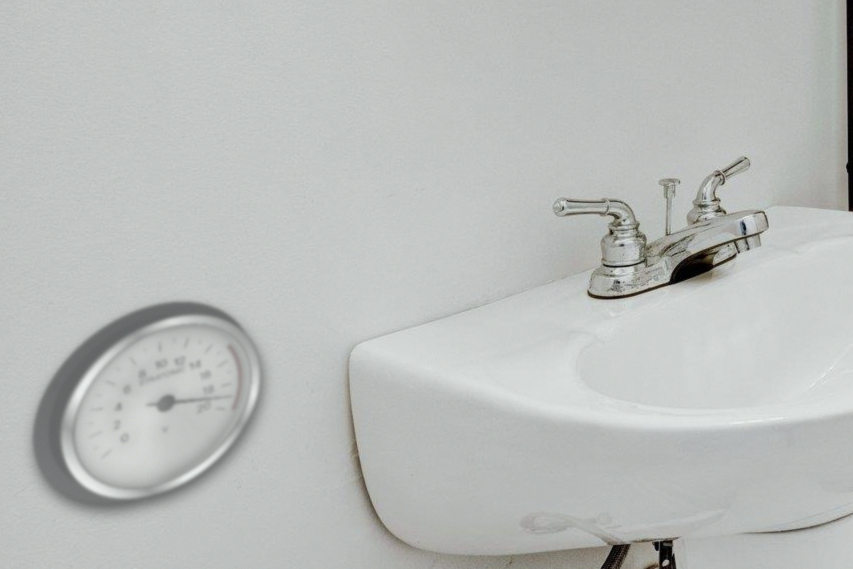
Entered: 19 V
